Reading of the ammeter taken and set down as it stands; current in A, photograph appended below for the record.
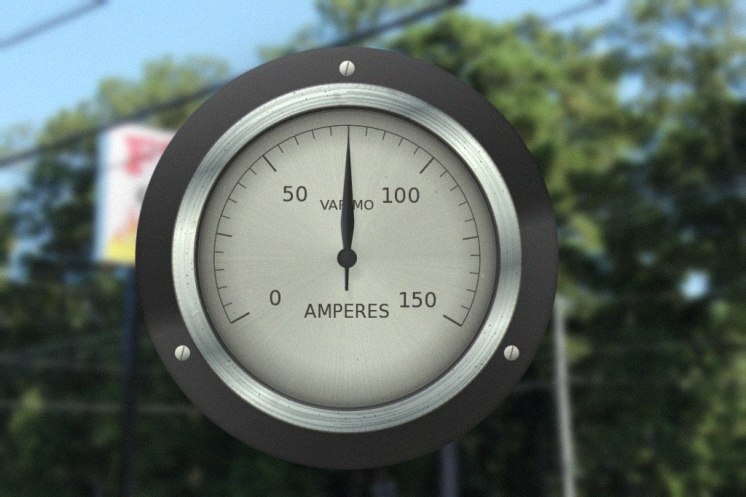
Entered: 75 A
